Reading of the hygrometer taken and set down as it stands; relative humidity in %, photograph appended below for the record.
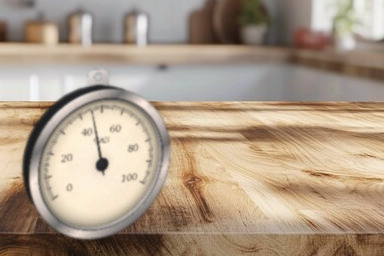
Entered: 45 %
